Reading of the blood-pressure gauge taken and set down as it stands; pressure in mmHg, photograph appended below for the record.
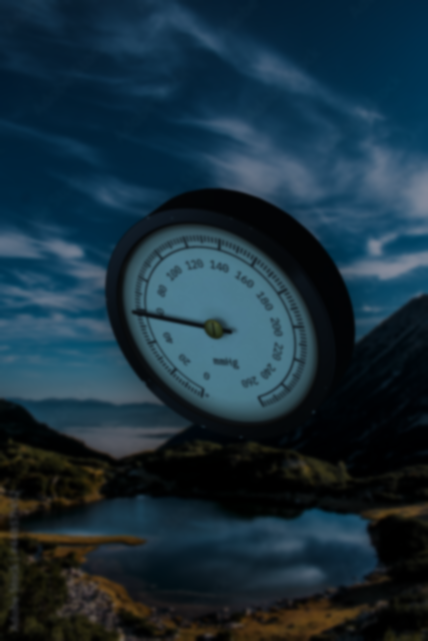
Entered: 60 mmHg
